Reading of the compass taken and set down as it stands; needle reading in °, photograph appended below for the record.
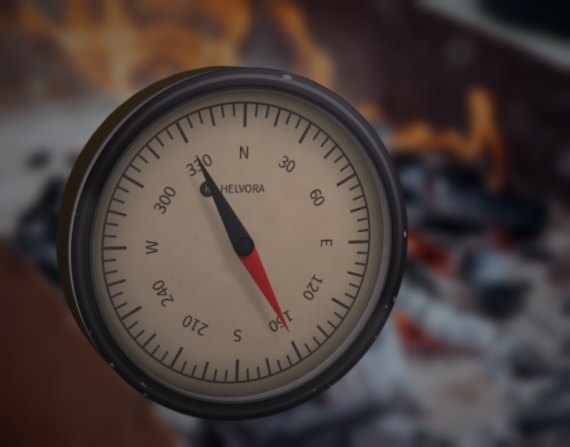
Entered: 150 °
